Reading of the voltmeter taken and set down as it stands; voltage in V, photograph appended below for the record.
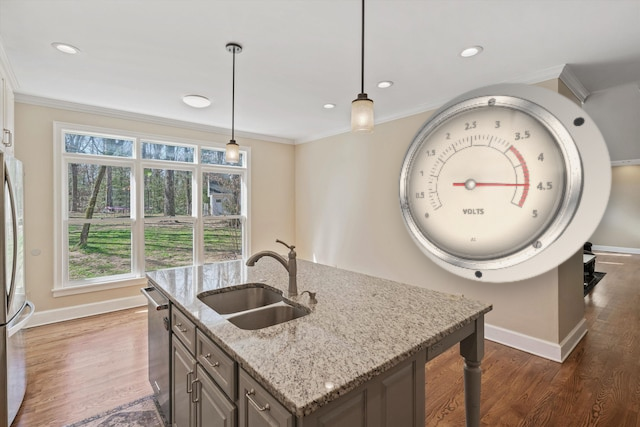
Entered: 4.5 V
